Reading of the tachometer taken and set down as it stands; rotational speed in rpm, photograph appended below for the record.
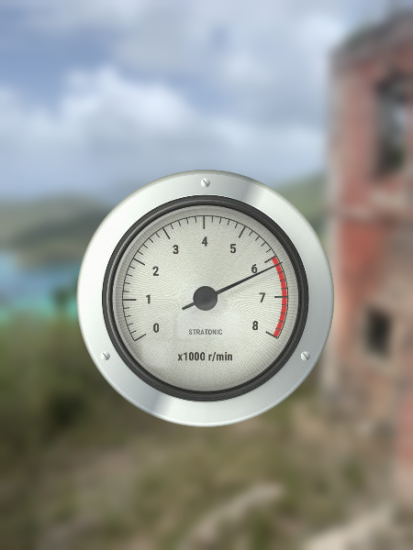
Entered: 6200 rpm
